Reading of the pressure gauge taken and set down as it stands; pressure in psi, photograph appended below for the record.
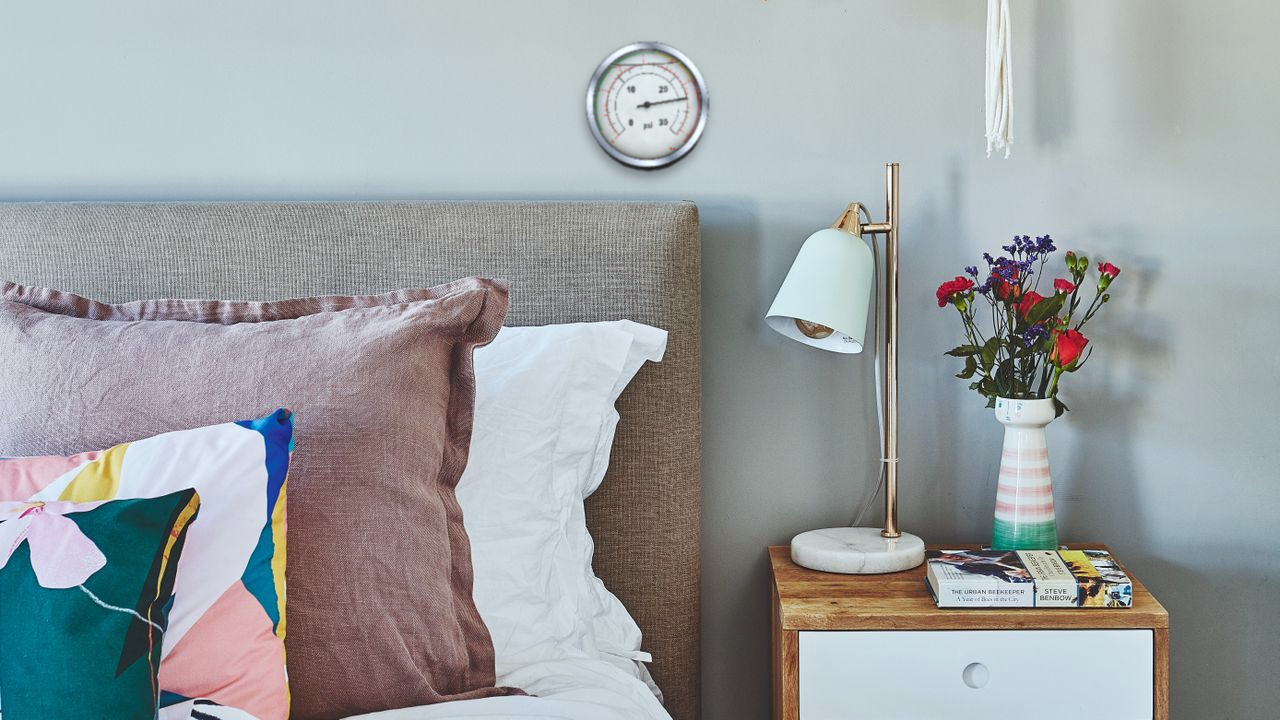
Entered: 24 psi
